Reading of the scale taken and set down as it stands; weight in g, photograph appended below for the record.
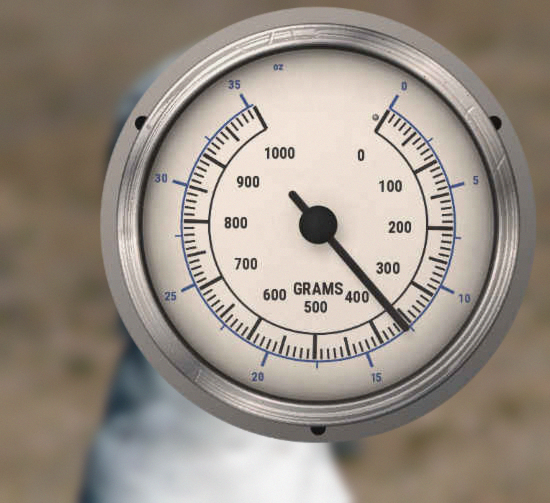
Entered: 360 g
